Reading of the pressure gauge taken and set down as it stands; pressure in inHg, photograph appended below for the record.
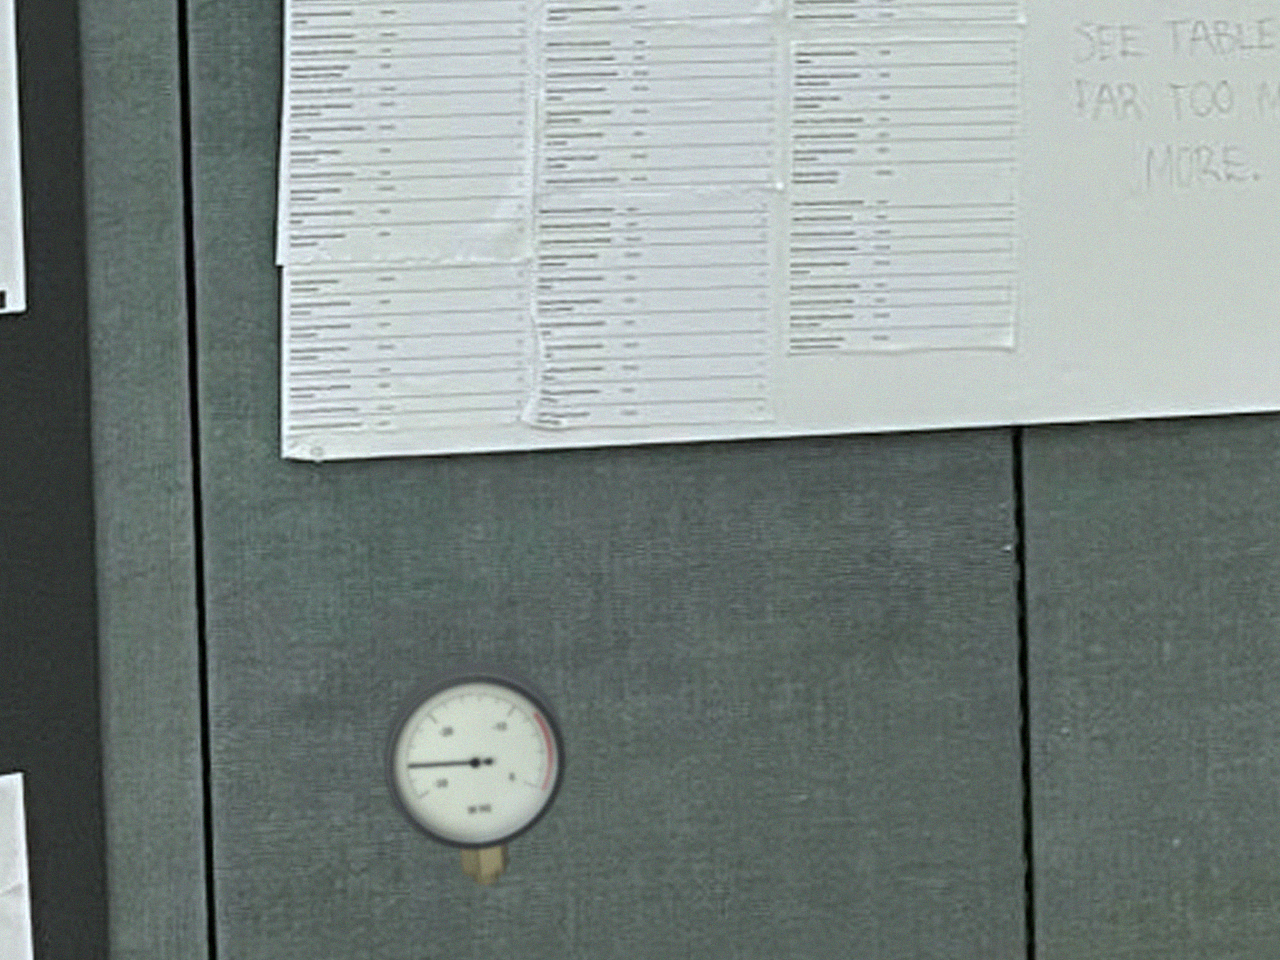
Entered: -26 inHg
